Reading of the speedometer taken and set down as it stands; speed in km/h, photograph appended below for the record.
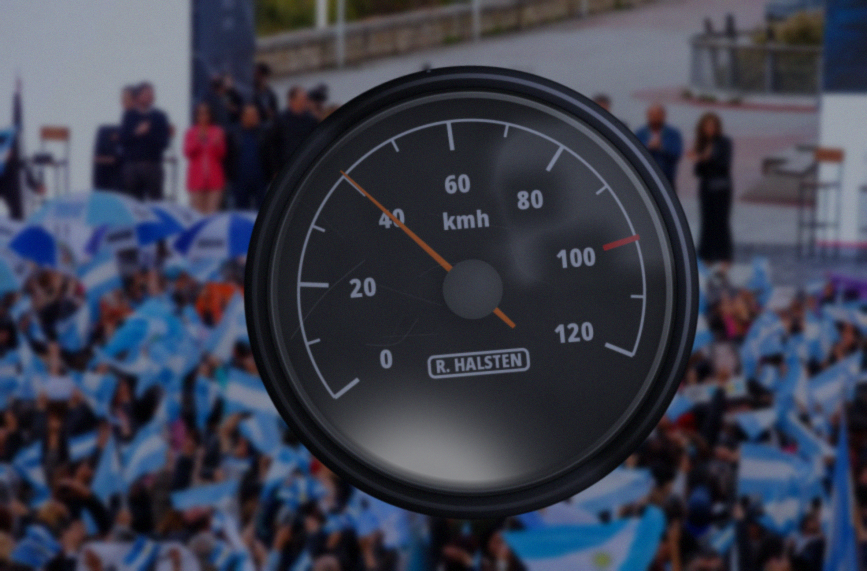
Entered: 40 km/h
